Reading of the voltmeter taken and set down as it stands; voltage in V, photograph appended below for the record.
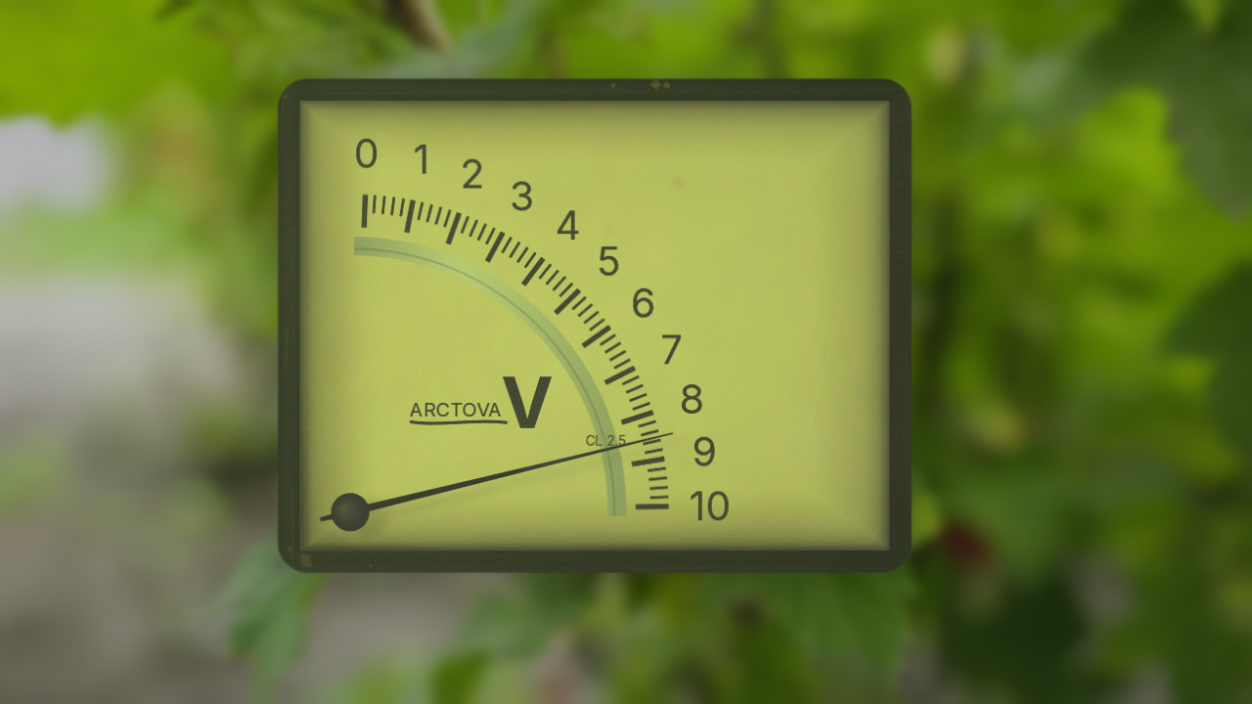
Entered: 8.5 V
